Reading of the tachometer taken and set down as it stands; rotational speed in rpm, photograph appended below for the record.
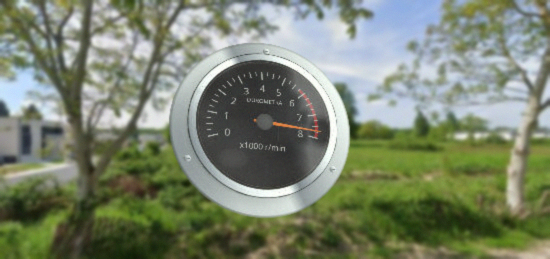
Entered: 7750 rpm
